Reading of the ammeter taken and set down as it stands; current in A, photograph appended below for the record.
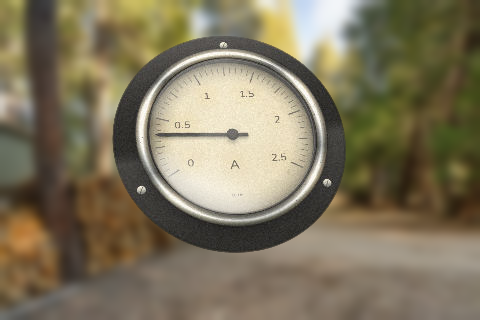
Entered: 0.35 A
